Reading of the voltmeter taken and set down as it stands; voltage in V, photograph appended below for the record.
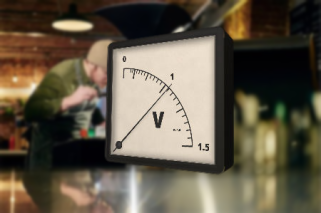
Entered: 1.05 V
